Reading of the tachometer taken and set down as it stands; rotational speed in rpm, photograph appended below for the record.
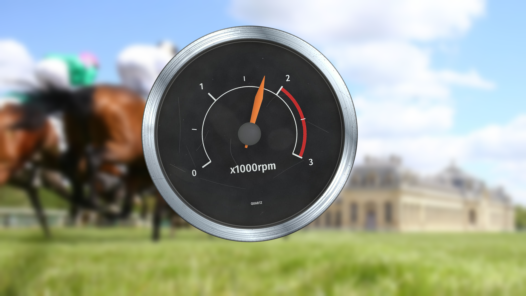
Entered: 1750 rpm
